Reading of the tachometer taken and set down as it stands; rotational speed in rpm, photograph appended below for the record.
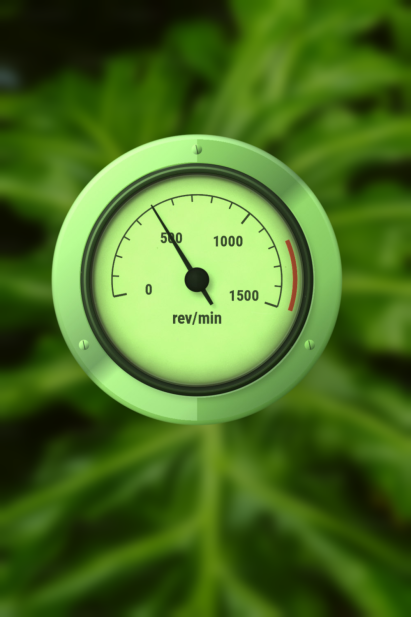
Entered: 500 rpm
